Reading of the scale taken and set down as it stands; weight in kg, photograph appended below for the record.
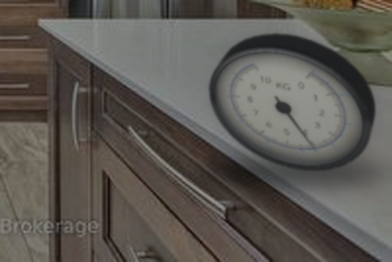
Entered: 4 kg
